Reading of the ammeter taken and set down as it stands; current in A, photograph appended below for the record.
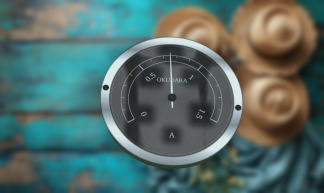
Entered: 0.75 A
